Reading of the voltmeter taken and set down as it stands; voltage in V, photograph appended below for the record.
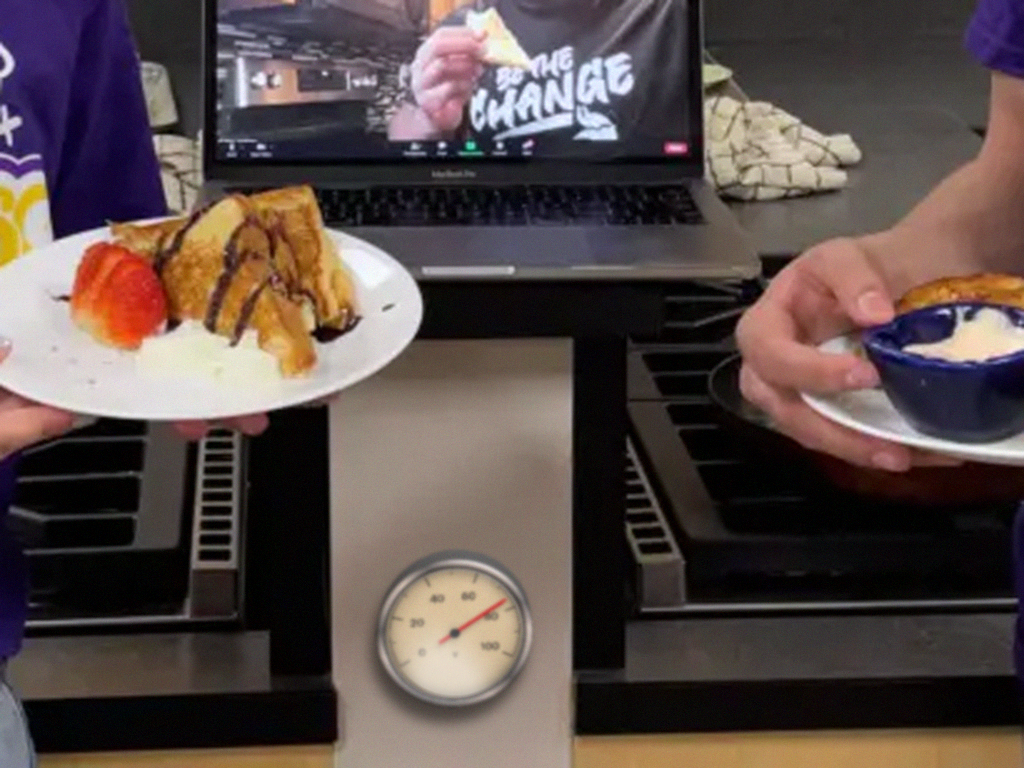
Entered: 75 V
